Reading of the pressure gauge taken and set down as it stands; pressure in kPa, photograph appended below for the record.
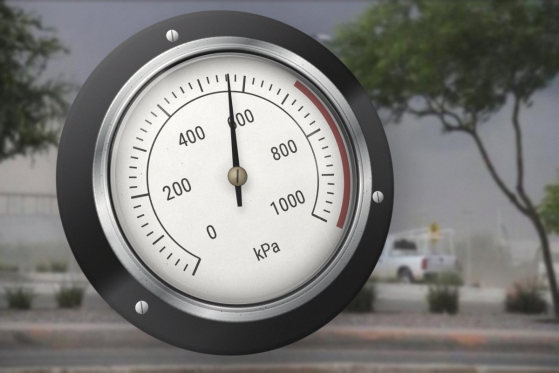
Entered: 560 kPa
